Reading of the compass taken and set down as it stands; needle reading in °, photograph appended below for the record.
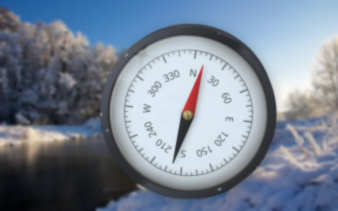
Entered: 10 °
